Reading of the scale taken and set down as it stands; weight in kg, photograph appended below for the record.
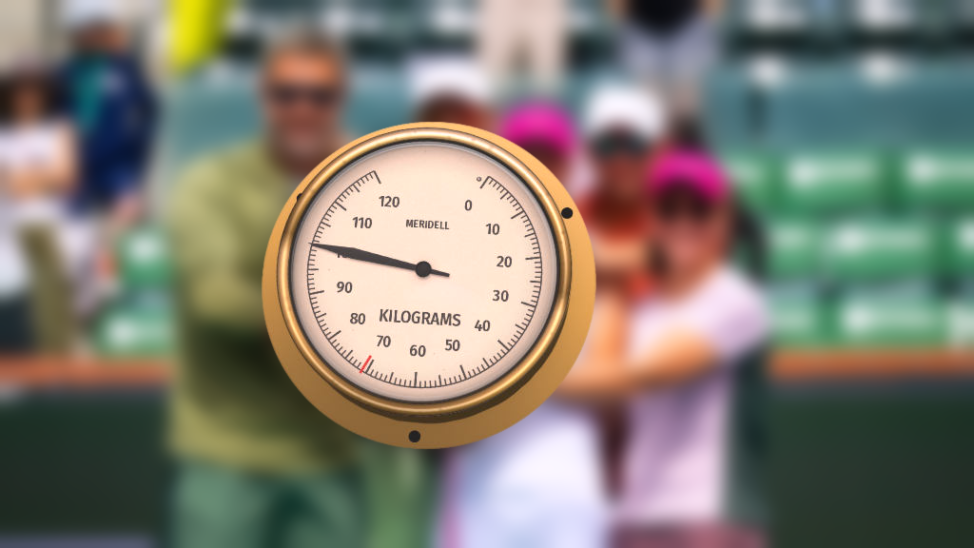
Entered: 100 kg
